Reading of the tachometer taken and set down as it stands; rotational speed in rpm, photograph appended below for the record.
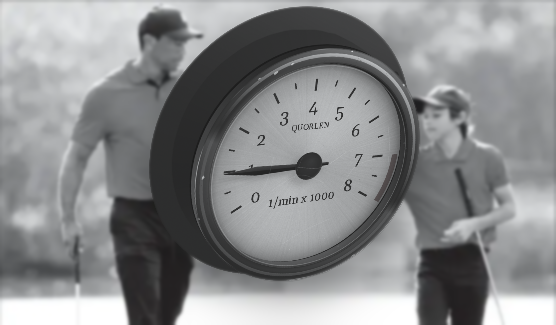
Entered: 1000 rpm
